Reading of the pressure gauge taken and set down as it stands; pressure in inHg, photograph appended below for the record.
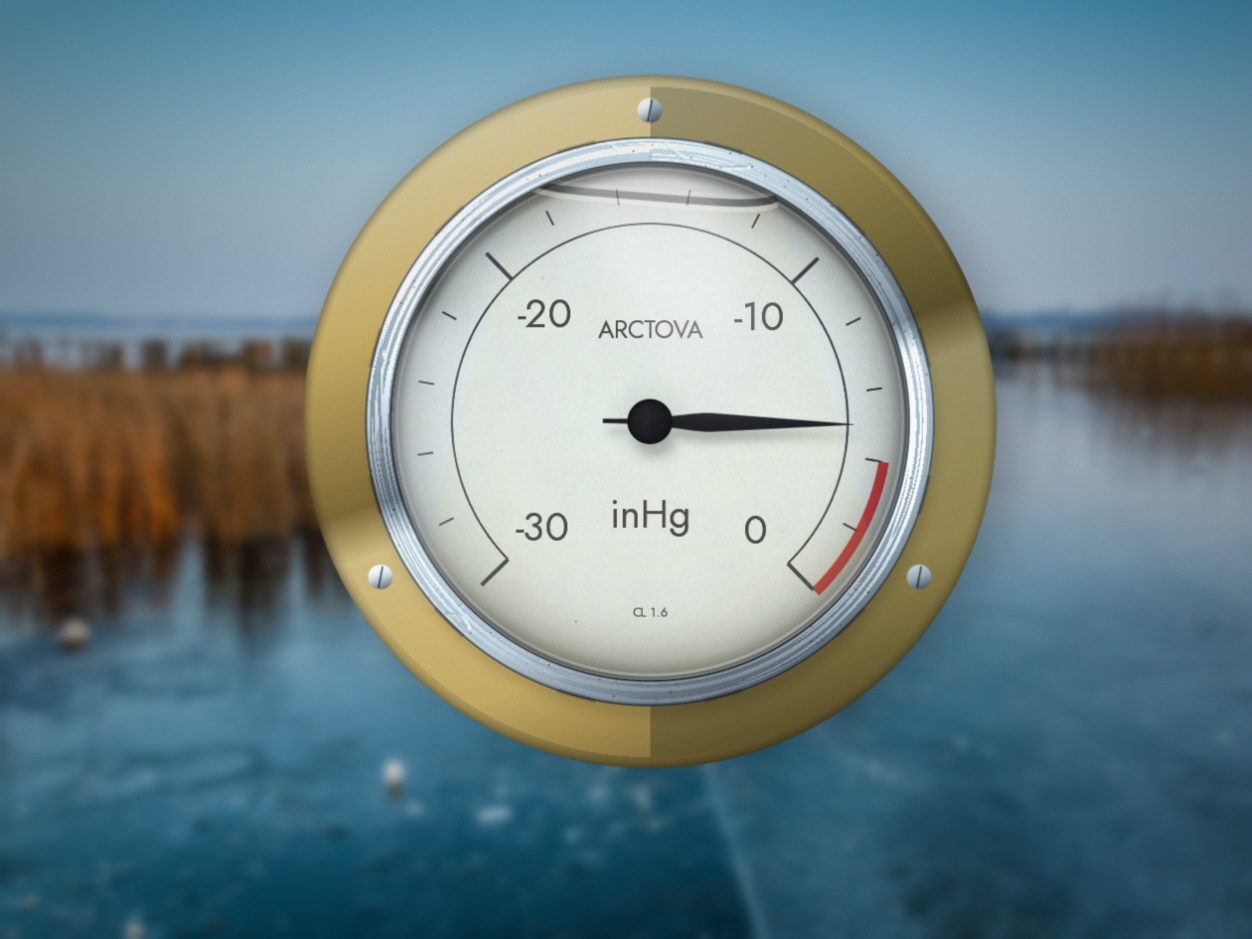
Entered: -5 inHg
